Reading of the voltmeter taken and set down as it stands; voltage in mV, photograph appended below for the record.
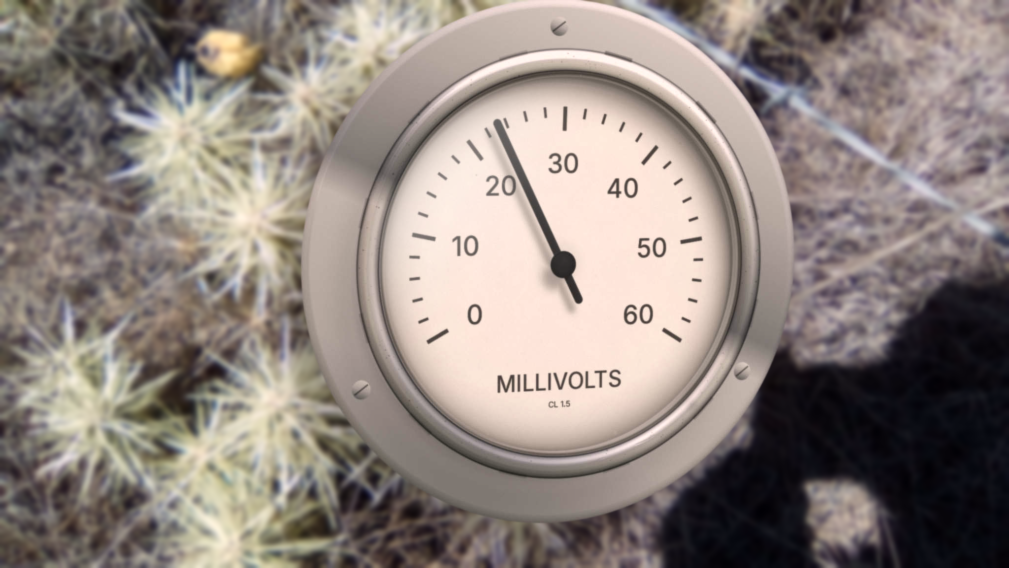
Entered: 23 mV
